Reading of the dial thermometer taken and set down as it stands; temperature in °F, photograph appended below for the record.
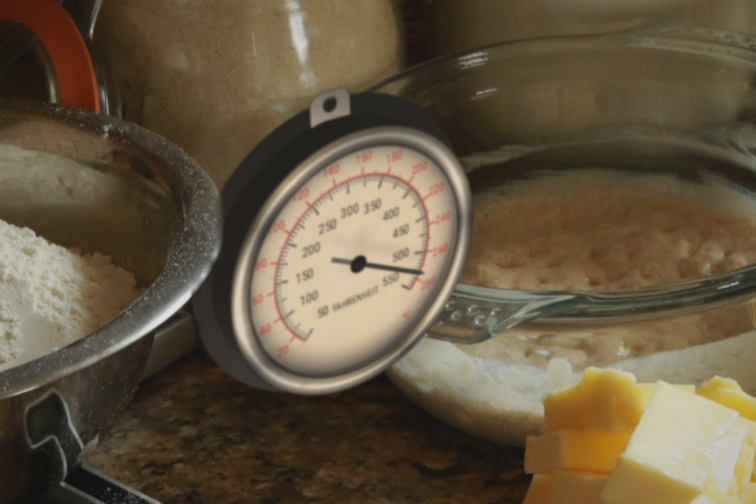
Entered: 525 °F
